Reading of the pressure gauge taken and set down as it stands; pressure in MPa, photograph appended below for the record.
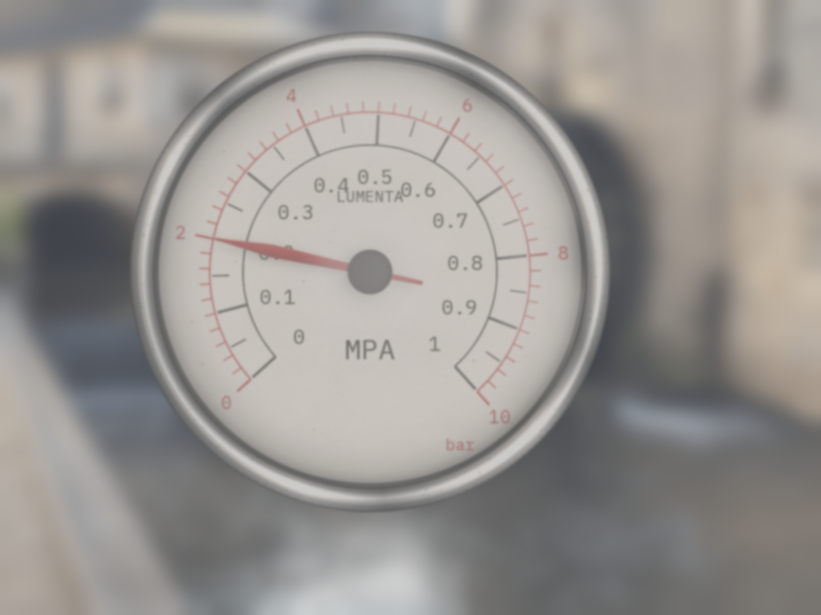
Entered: 0.2 MPa
